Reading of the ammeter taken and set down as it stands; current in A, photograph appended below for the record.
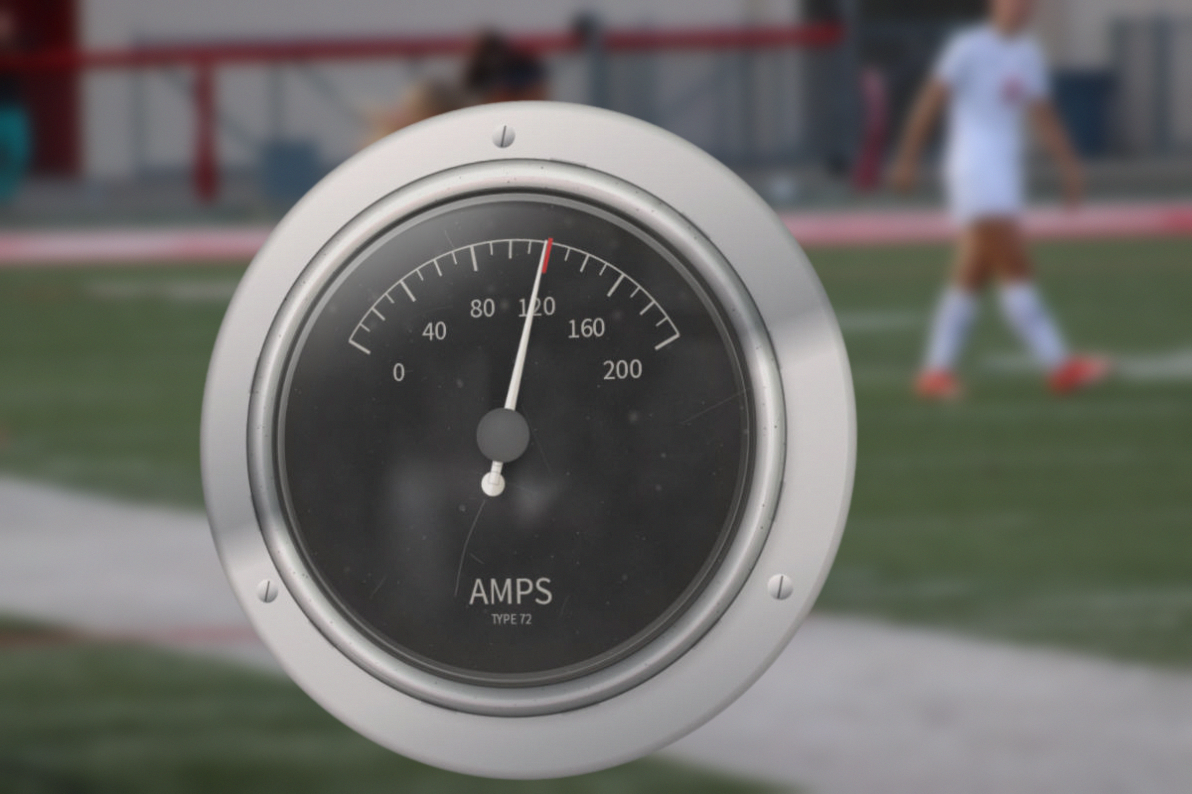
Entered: 120 A
